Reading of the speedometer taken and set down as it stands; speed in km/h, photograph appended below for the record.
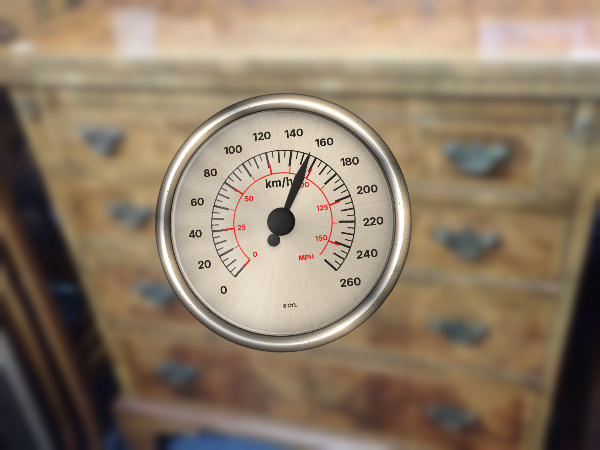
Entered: 155 km/h
